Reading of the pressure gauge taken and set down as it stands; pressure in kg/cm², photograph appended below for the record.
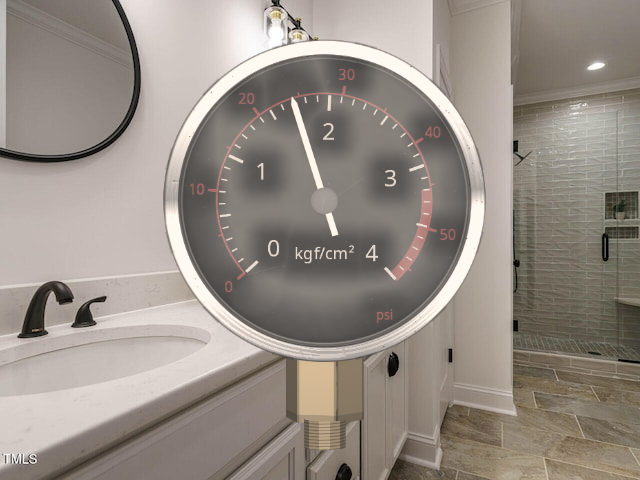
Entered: 1.7 kg/cm²
